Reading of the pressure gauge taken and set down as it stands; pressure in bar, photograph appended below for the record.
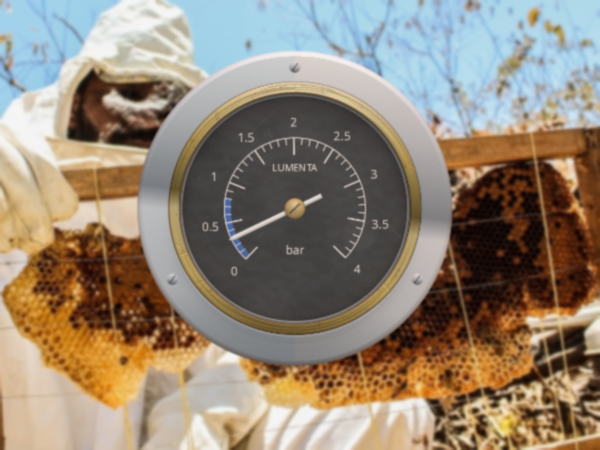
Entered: 0.3 bar
